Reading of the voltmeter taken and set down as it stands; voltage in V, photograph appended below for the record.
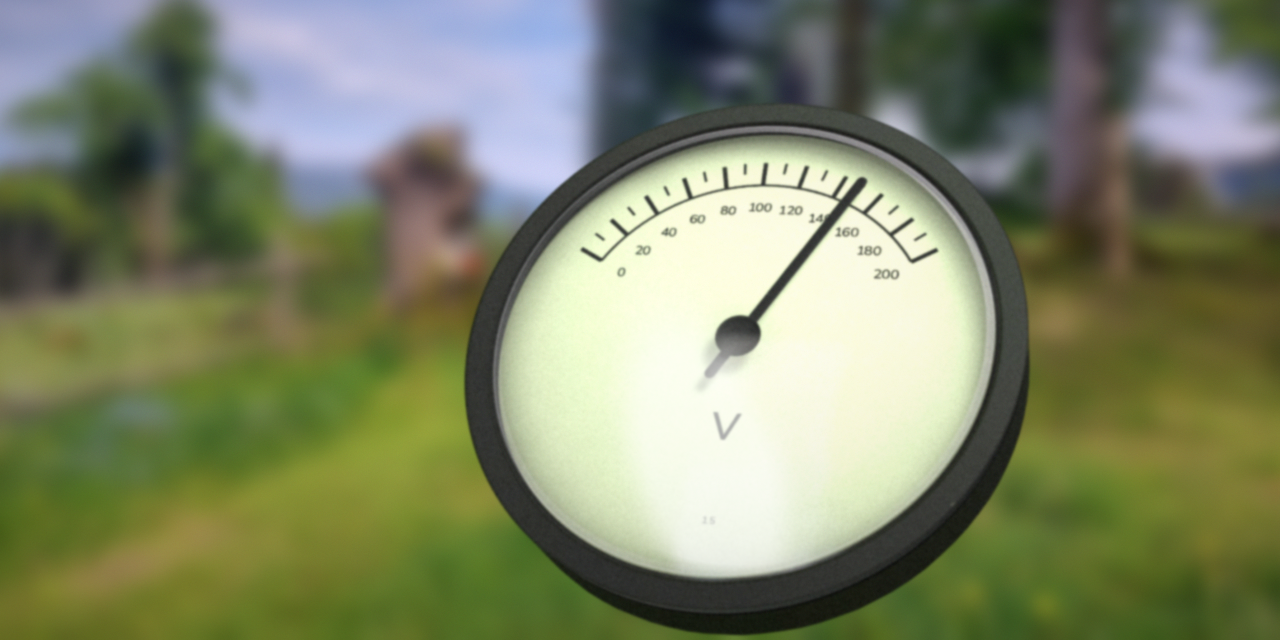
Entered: 150 V
